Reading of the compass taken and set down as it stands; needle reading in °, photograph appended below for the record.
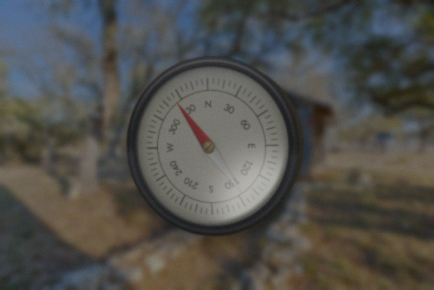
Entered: 325 °
